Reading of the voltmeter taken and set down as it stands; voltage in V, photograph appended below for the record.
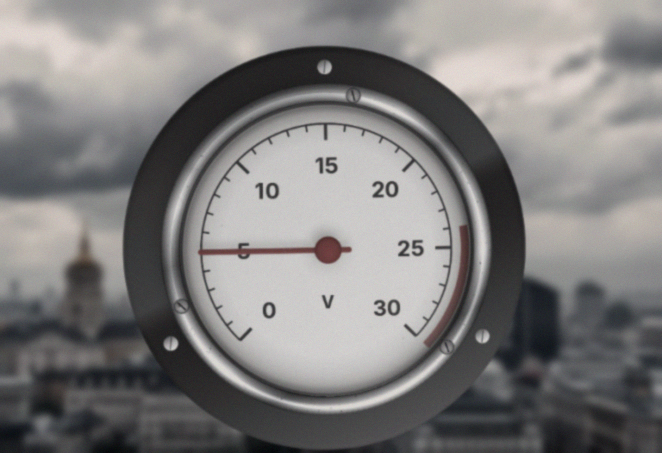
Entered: 5 V
